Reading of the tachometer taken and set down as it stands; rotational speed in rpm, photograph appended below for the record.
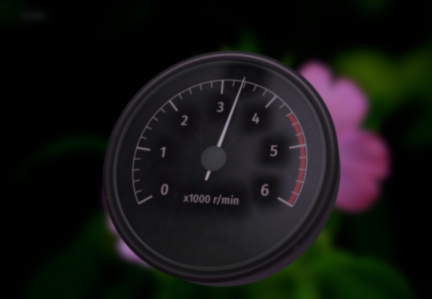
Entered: 3400 rpm
